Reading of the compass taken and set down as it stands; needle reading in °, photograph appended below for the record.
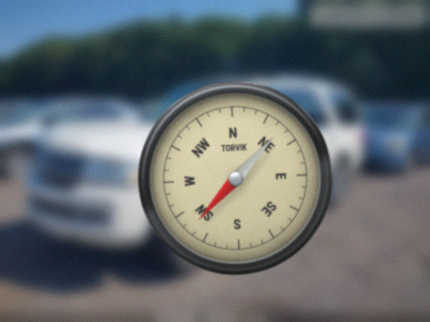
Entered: 225 °
